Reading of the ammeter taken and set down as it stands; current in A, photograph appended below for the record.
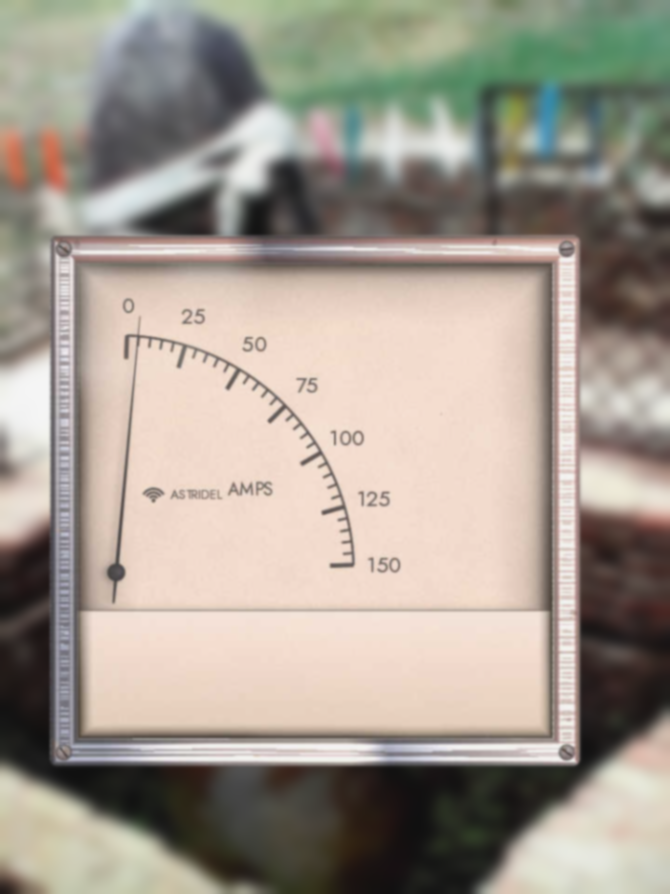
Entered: 5 A
